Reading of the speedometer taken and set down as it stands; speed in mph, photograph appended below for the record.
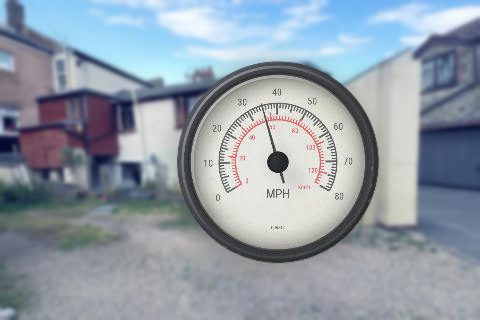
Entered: 35 mph
